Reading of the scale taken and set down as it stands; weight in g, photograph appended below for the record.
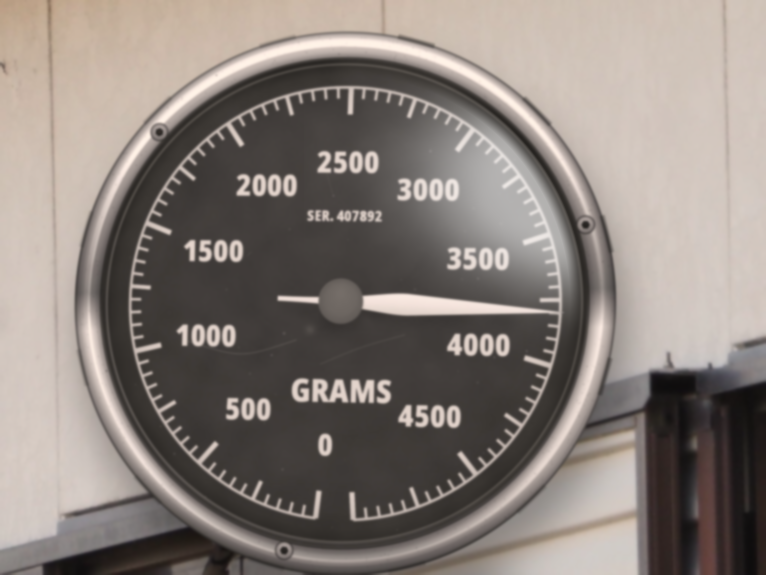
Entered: 3800 g
